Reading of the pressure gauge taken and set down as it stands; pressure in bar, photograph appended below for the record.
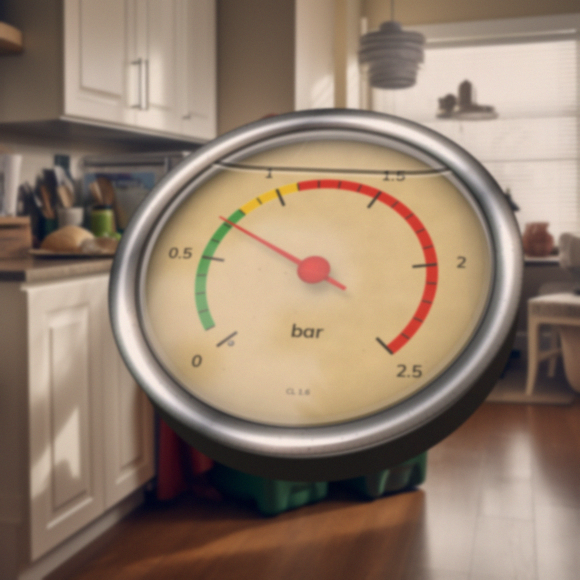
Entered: 0.7 bar
